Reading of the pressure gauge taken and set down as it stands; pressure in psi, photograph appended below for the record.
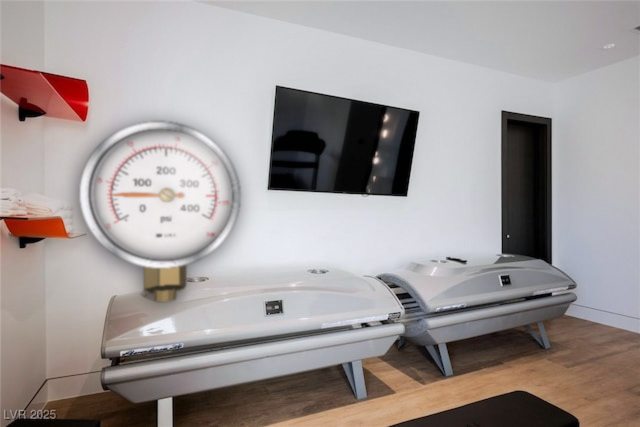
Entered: 50 psi
